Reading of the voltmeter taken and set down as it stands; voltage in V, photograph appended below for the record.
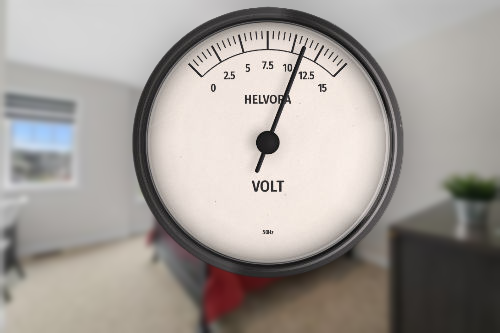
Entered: 11 V
